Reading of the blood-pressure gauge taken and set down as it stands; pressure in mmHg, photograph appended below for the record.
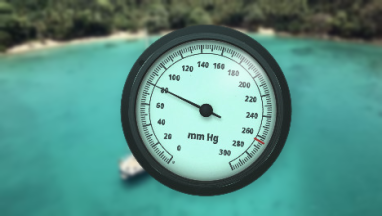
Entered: 80 mmHg
